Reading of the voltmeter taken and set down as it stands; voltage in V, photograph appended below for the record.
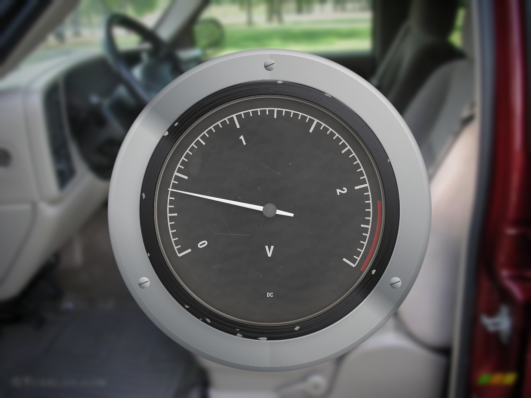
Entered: 0.4 V
